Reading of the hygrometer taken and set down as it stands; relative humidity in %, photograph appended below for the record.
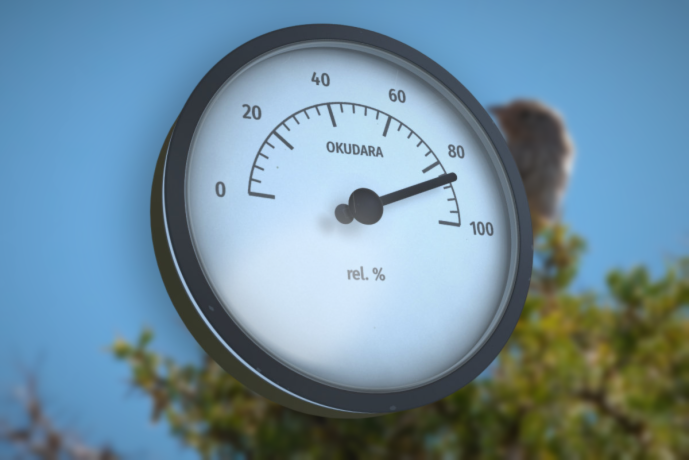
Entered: 86 %
